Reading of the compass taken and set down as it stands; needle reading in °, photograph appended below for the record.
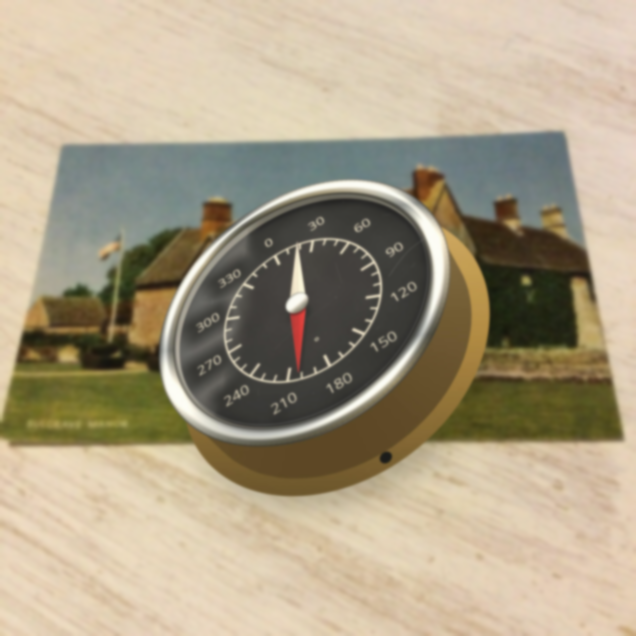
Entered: 200 °
